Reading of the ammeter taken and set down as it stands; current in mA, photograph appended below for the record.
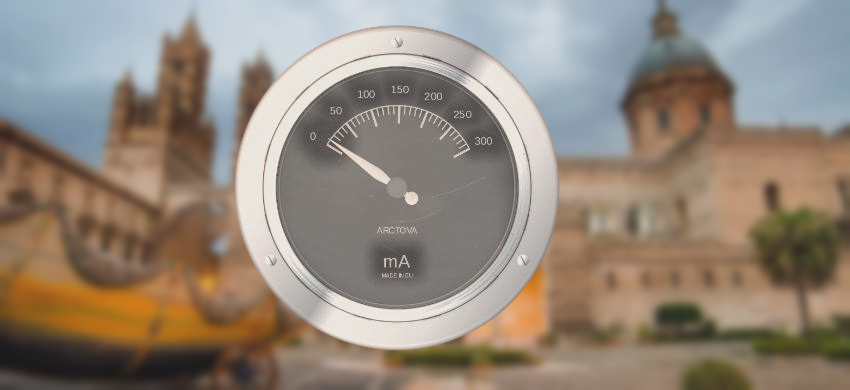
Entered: 10 mA
